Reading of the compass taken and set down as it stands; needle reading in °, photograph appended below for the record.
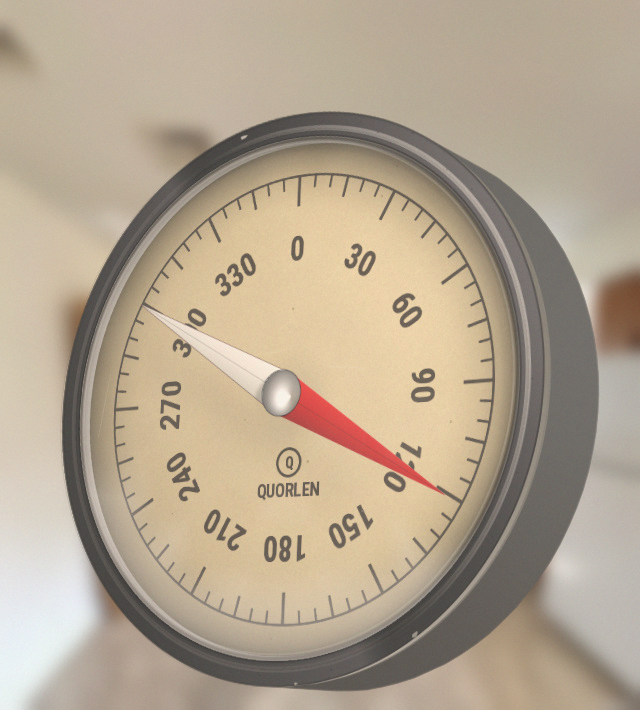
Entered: 120 °
